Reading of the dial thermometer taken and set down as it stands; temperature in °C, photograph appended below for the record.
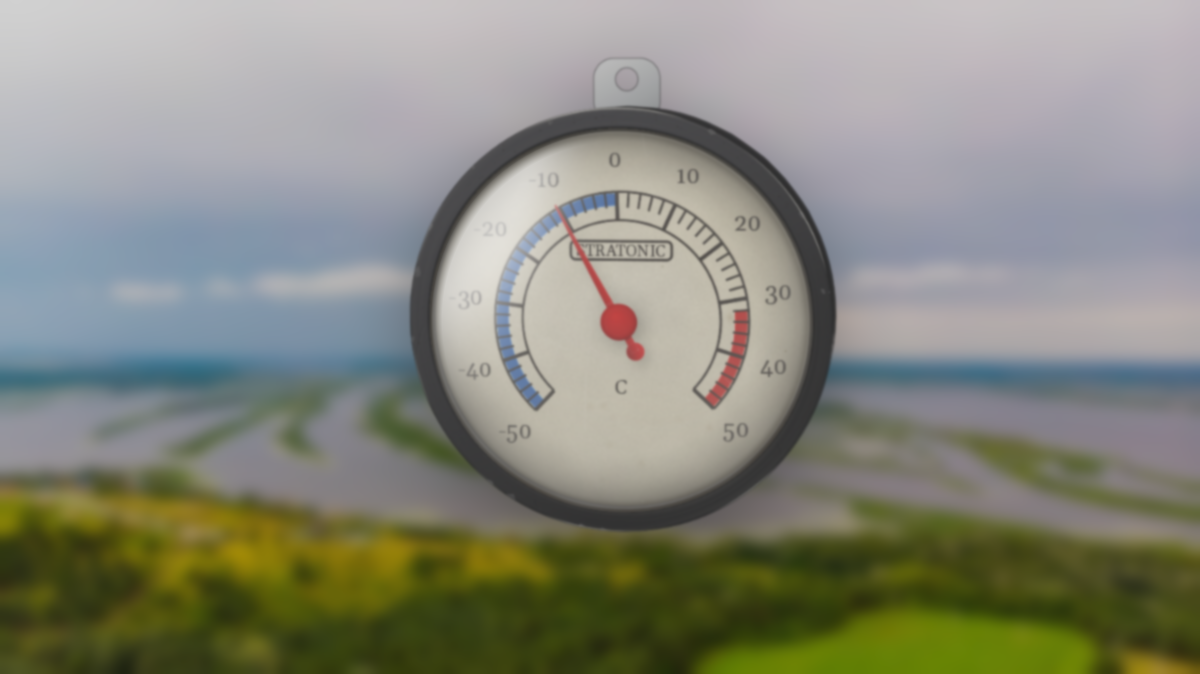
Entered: -10 °C
